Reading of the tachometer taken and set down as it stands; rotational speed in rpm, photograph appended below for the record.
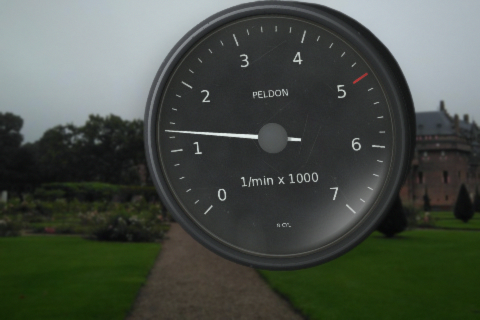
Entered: 1300 rpm
